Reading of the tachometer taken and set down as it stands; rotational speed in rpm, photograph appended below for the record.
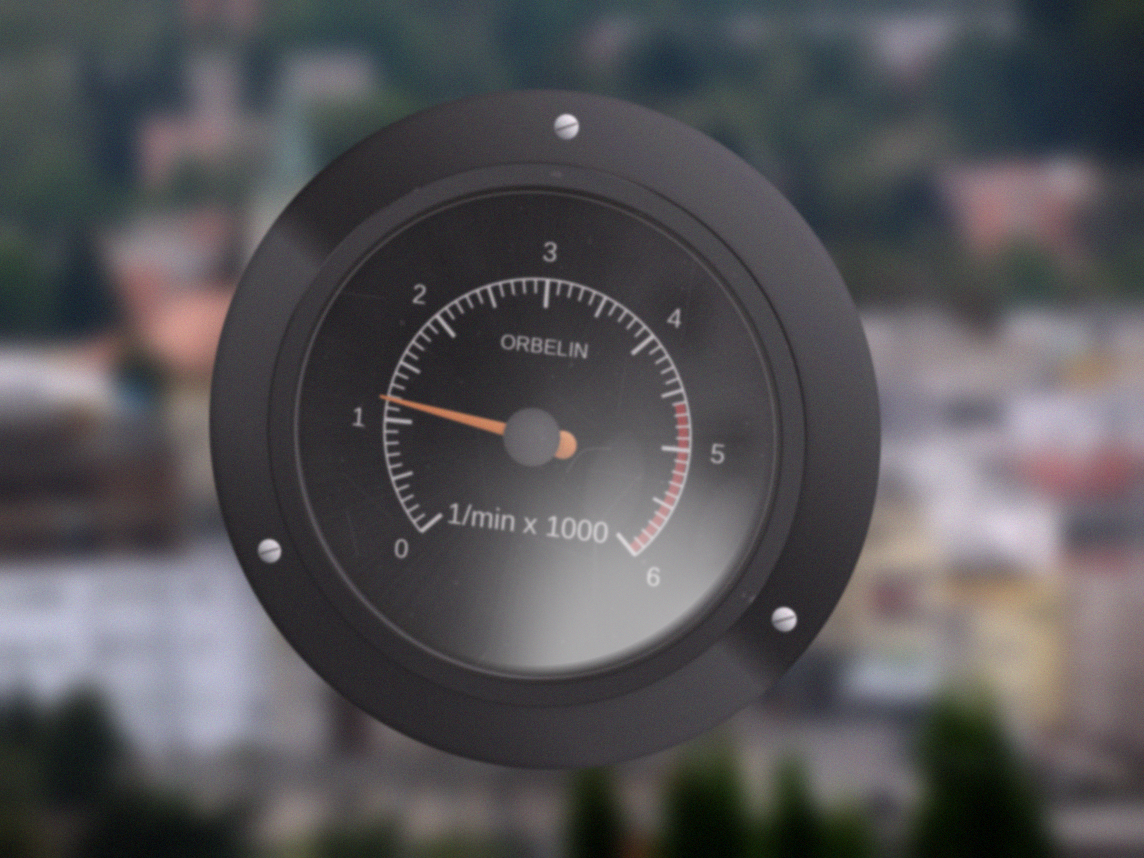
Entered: 1200 rpm
